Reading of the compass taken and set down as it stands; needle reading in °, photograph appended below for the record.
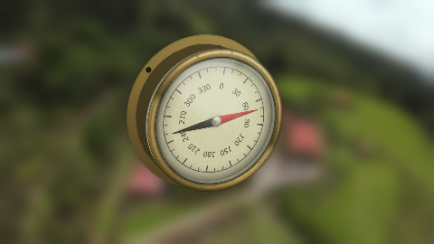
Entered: 70 °
